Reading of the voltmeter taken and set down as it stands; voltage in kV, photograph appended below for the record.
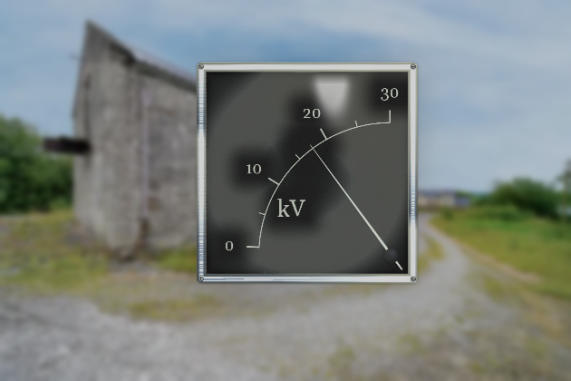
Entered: 17.5 kV
